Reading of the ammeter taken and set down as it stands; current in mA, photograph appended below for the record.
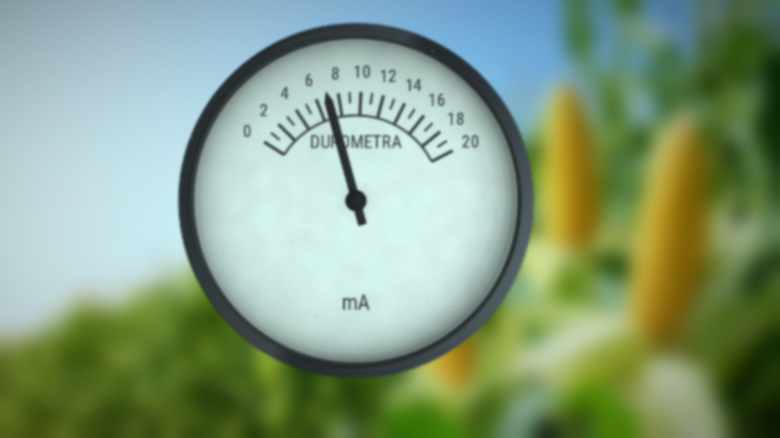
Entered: 7 mA
